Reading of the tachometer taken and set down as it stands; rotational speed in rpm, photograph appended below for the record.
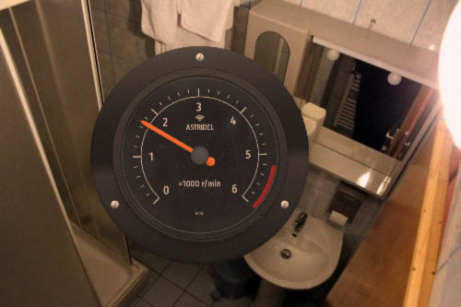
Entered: 1700 rpm
